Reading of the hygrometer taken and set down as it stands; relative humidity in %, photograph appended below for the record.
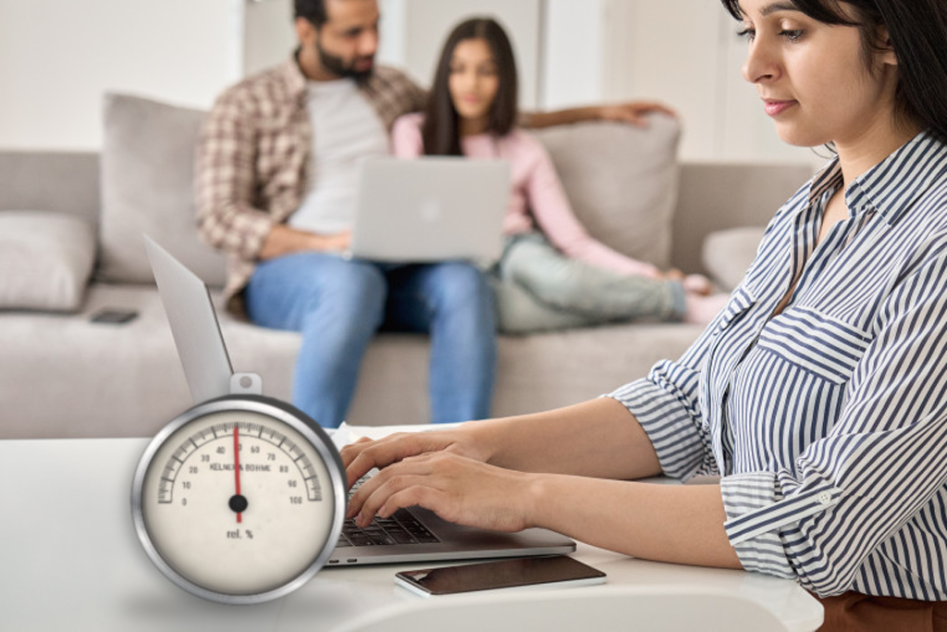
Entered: 50 %
